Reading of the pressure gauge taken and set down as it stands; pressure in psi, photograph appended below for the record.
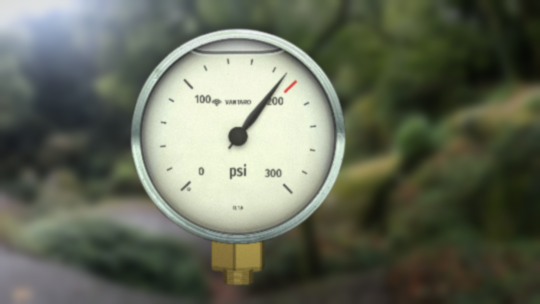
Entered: 190 psi
